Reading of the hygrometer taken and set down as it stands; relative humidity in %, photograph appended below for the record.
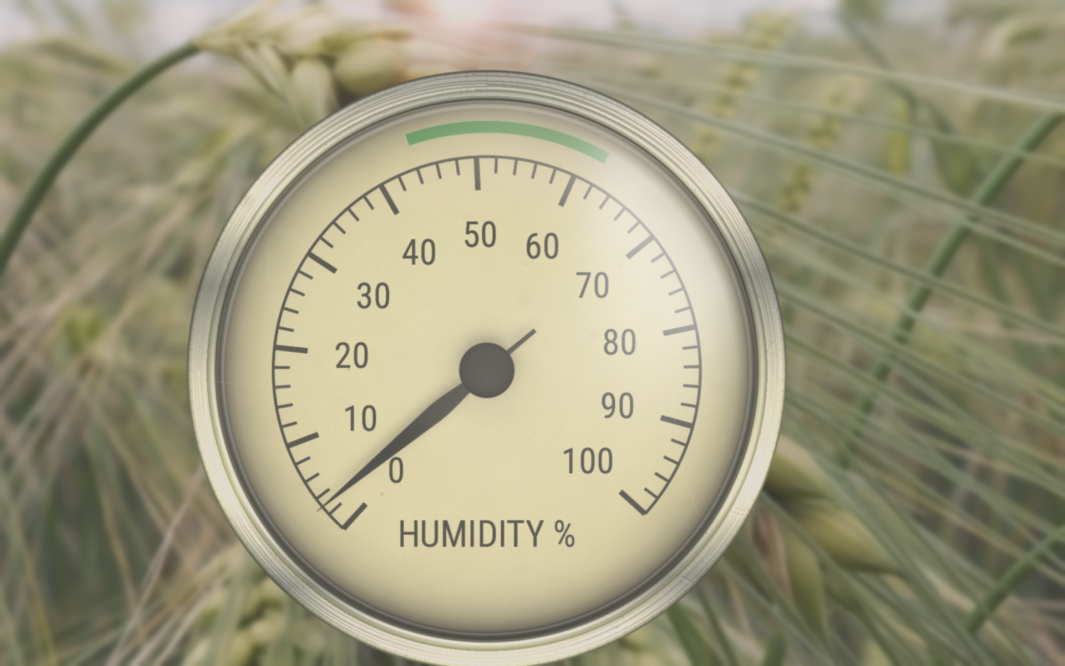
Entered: 3 %
